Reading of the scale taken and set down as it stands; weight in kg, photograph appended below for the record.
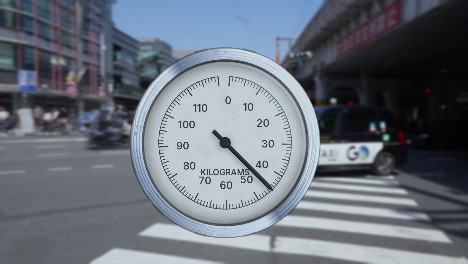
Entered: 45 kg
